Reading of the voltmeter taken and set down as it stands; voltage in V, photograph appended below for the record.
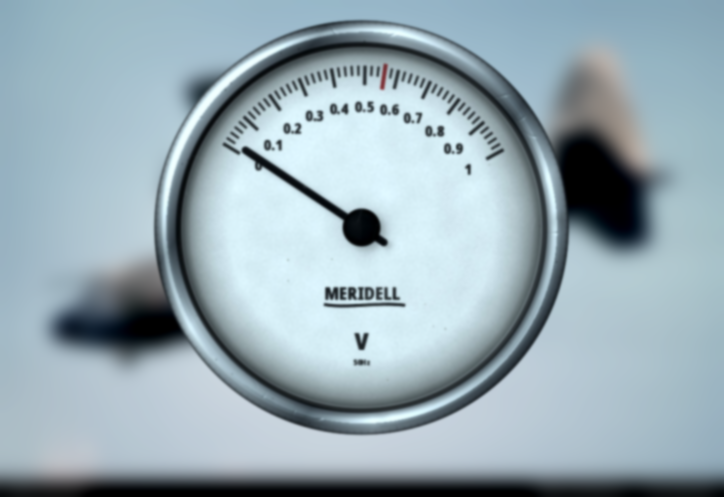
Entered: 0.02 V
